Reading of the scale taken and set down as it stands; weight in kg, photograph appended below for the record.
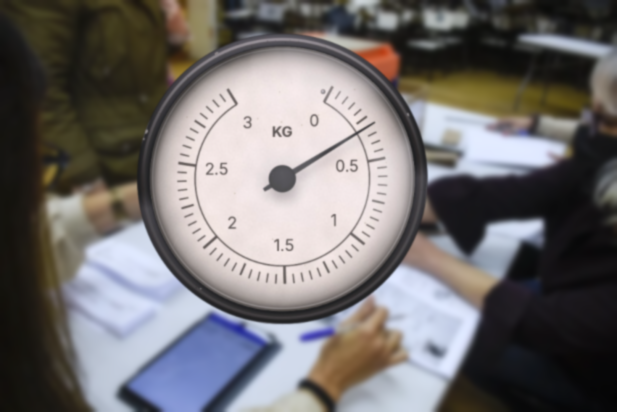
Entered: 0.3 kg
